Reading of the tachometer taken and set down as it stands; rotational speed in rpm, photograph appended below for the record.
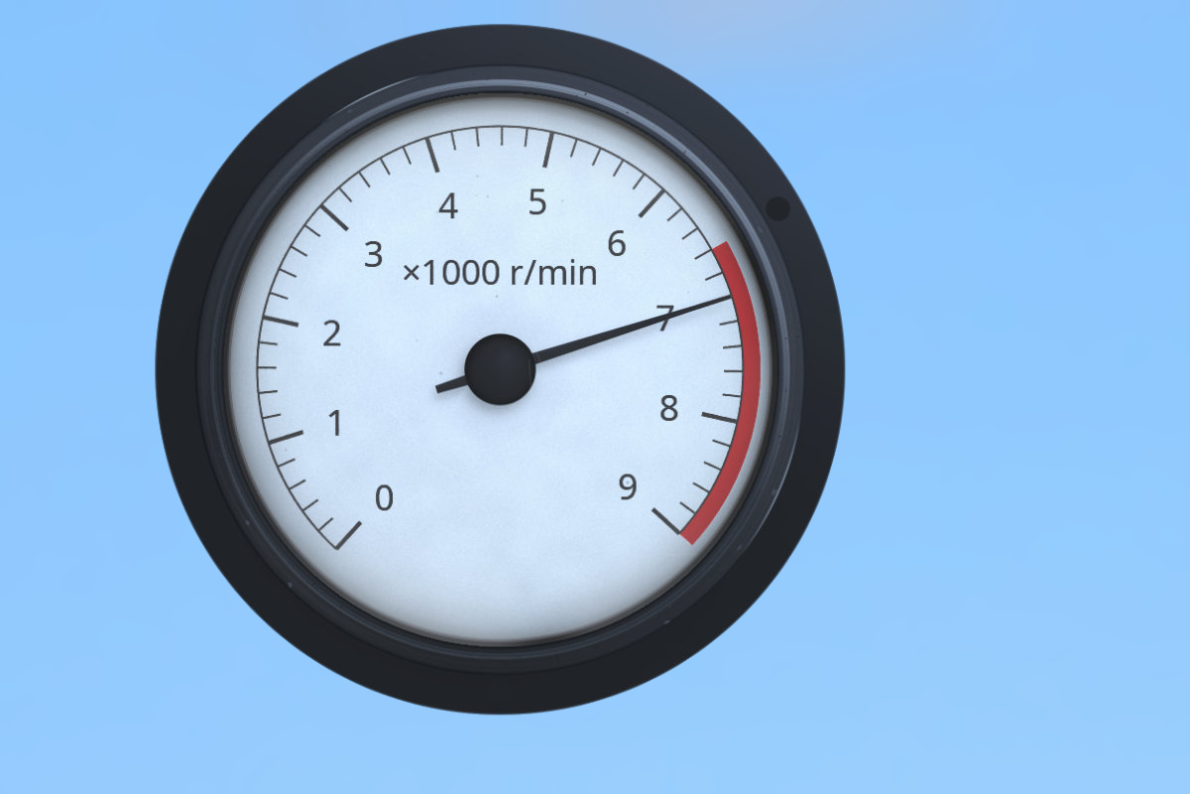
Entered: 7000 rpm
